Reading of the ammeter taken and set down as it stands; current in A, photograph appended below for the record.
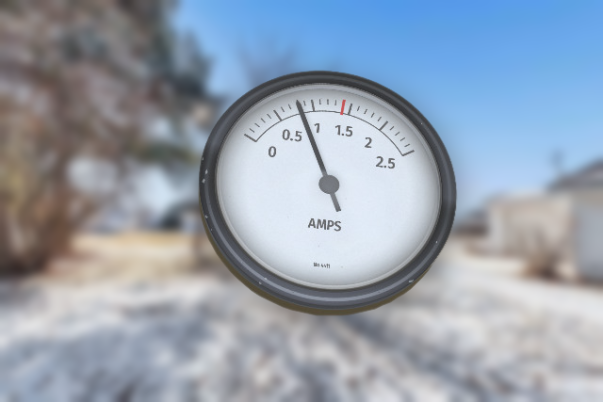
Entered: 0.8 A
